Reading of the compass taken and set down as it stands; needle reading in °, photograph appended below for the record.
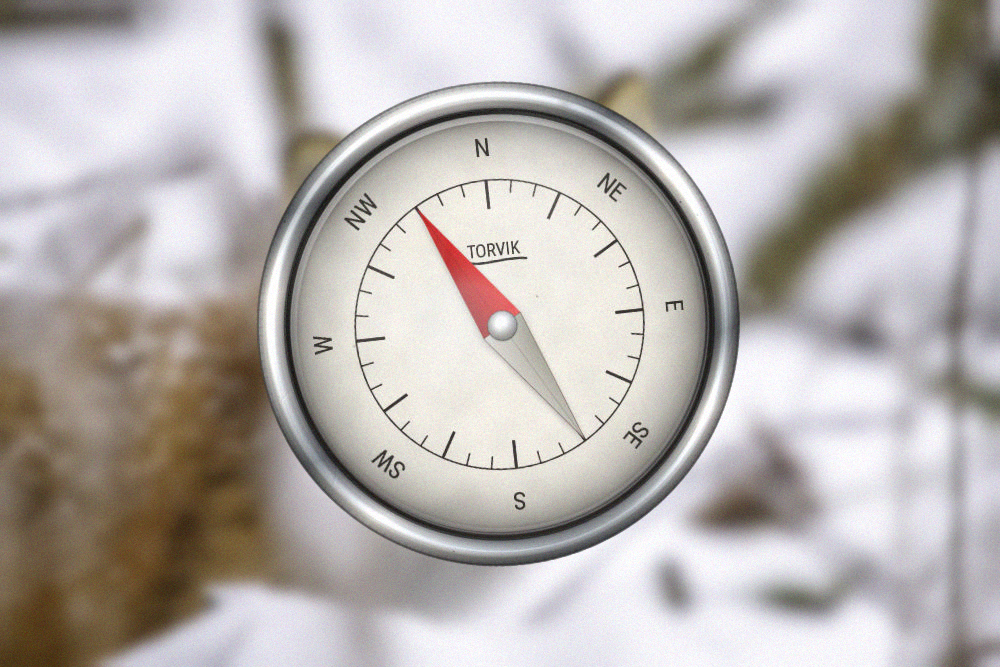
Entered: 330 °
